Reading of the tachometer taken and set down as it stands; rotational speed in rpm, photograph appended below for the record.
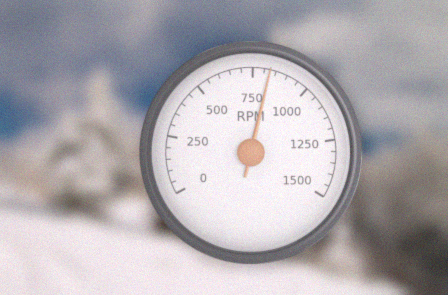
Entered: 825 rpm
